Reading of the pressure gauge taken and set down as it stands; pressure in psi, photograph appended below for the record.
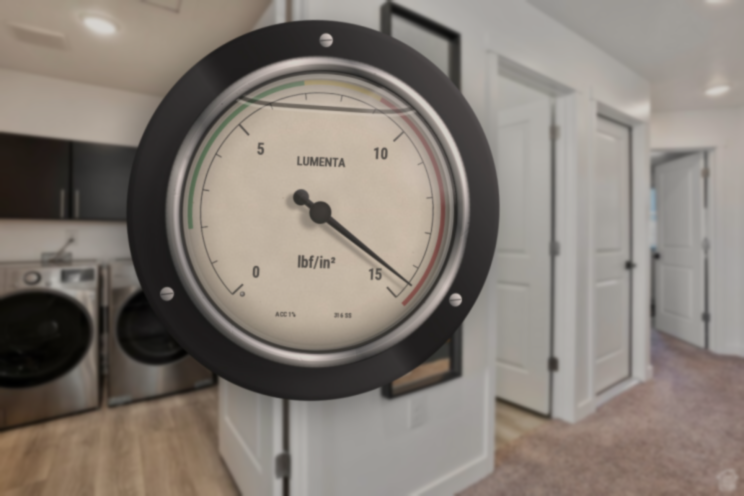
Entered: 14.5 psi
